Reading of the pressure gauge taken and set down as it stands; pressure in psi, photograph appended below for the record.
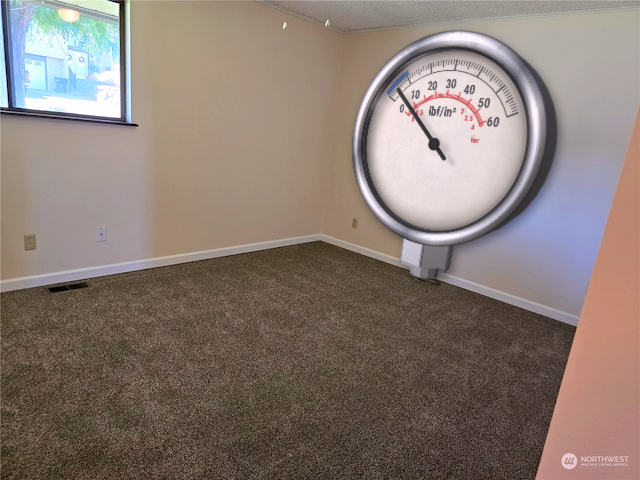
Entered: 5 psi
